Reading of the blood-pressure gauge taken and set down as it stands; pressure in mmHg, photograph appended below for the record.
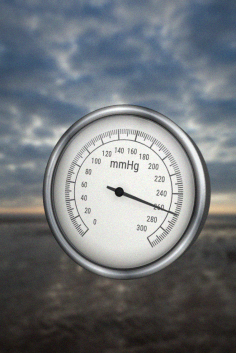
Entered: 260 mmHg
